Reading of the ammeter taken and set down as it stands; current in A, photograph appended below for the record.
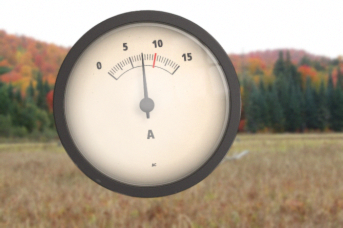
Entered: 7.5 A
